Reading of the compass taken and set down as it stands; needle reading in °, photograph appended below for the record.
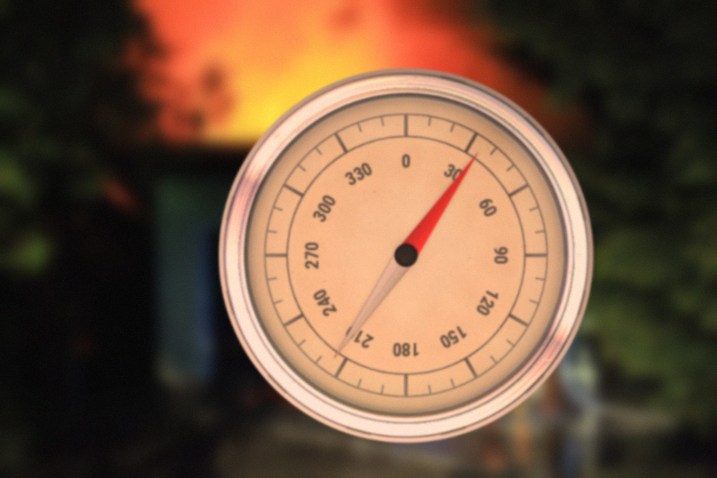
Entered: 35 °
